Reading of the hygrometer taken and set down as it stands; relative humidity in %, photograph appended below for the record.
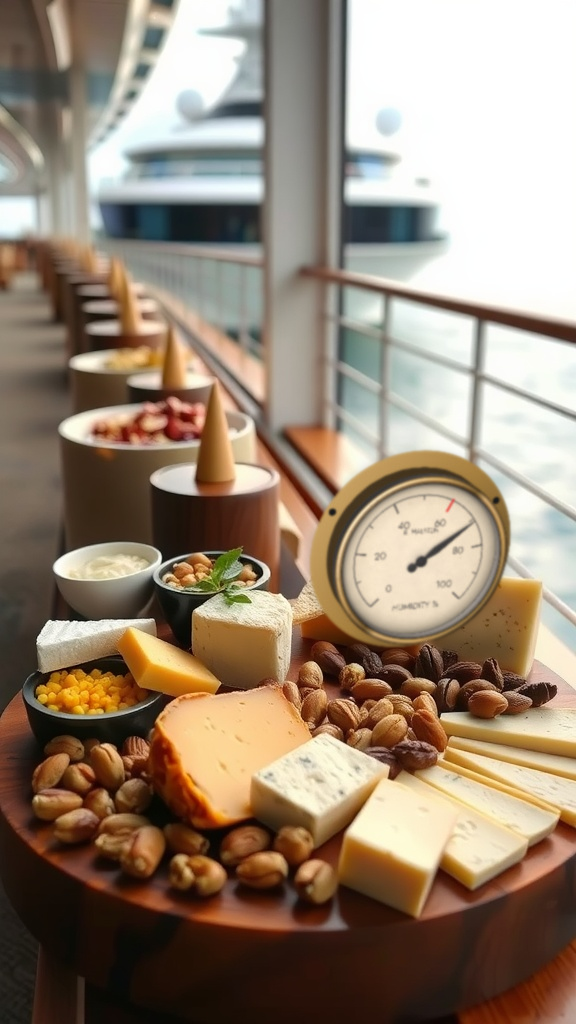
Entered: 70 %
